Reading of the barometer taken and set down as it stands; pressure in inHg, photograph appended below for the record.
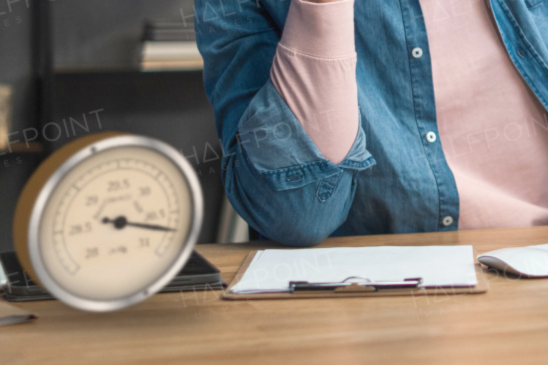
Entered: 30.7 inHg
